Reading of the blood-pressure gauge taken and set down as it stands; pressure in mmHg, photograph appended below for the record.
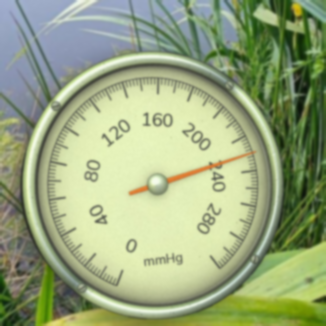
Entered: 230 mmHg
